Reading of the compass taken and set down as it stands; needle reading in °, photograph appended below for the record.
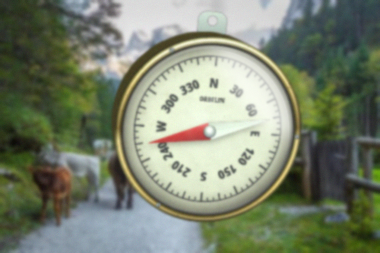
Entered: 255 °
